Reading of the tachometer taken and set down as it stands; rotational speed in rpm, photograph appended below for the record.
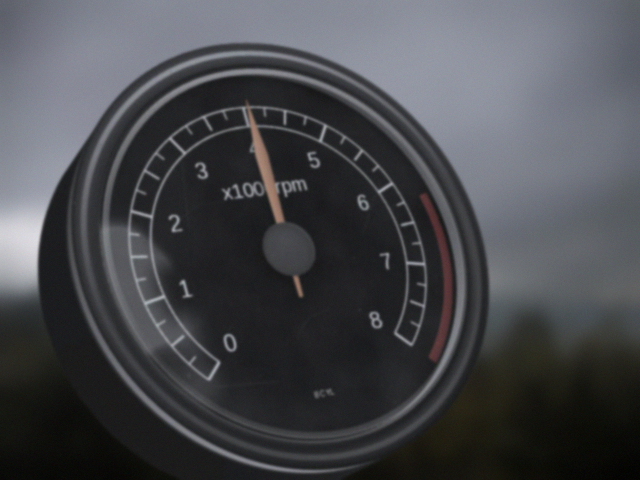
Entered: 4000 rpm
